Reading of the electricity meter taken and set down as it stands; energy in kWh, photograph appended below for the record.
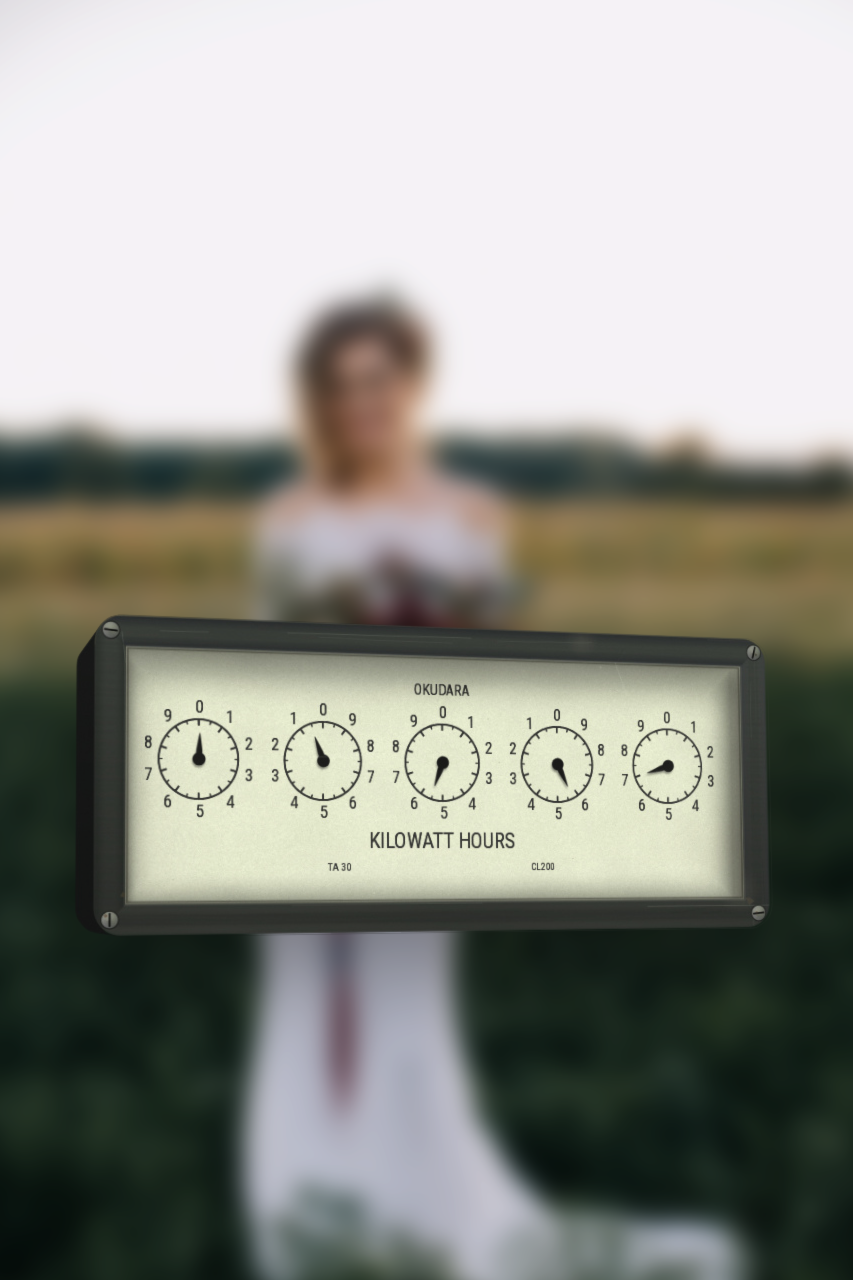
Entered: 557 kWh
